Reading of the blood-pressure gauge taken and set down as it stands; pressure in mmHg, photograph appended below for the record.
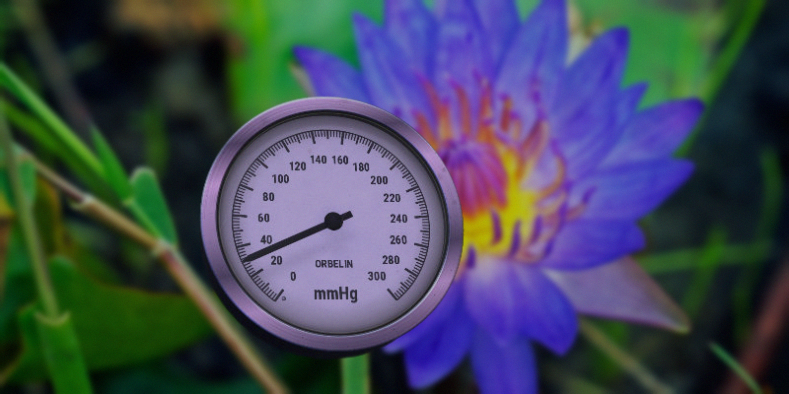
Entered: 30 mmHg
